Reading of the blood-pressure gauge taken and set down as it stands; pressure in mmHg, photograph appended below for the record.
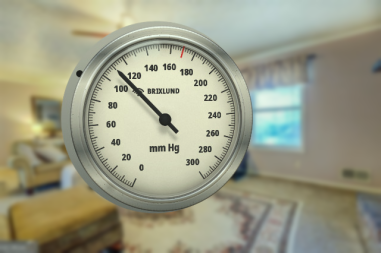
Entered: 110 mmHg
